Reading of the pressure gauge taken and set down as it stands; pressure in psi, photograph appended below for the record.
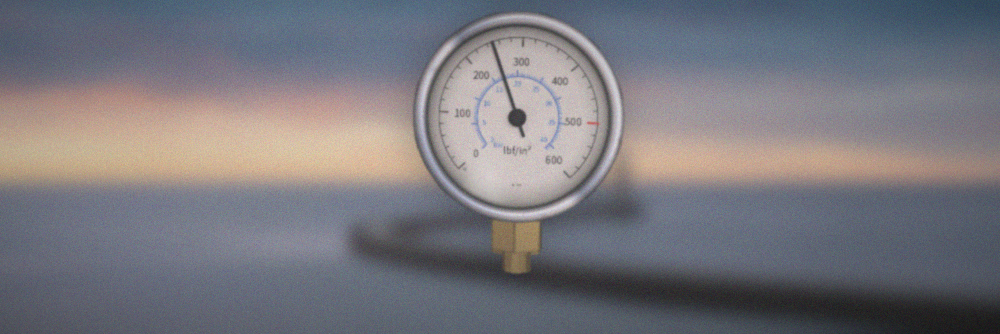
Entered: 250 psi
